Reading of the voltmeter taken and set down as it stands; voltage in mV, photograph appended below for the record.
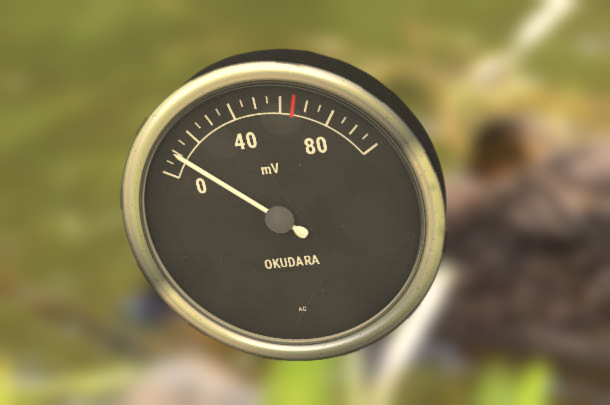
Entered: 10 mV
